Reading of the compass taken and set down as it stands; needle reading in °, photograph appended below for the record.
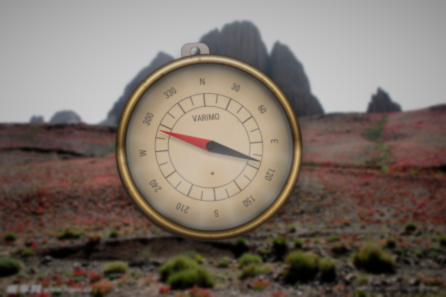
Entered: 292.5 °
